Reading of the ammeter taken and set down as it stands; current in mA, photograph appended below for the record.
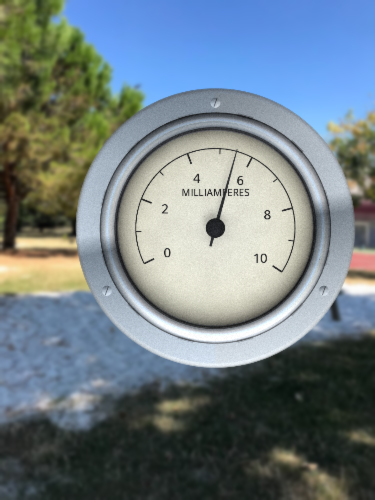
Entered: 5.5 mA
